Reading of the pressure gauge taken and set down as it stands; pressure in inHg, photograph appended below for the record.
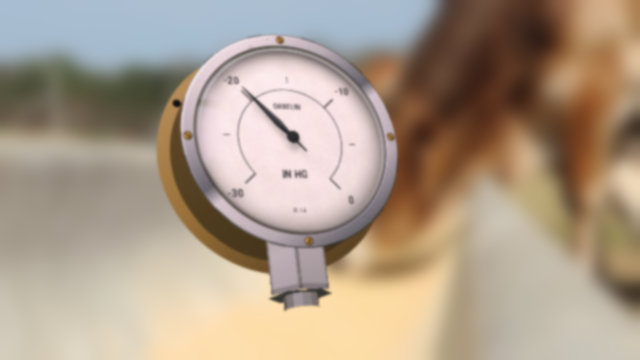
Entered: -20 inHg
